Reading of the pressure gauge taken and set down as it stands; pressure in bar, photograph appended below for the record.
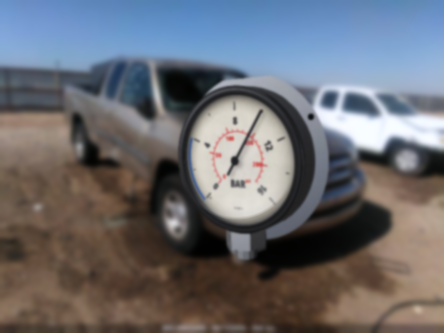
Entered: 10 bar
